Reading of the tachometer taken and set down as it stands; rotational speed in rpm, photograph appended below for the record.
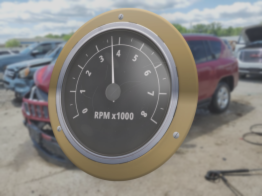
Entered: 3750 rpm
